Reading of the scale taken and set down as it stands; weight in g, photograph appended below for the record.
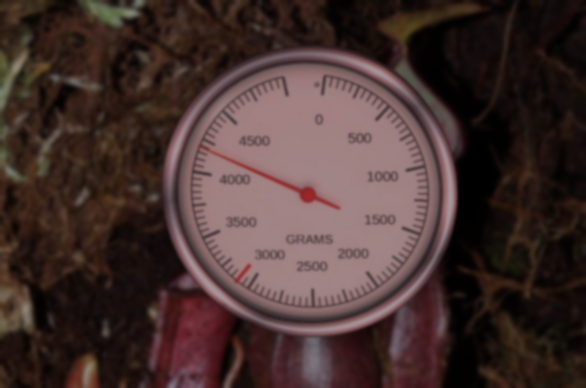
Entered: 4200 g
